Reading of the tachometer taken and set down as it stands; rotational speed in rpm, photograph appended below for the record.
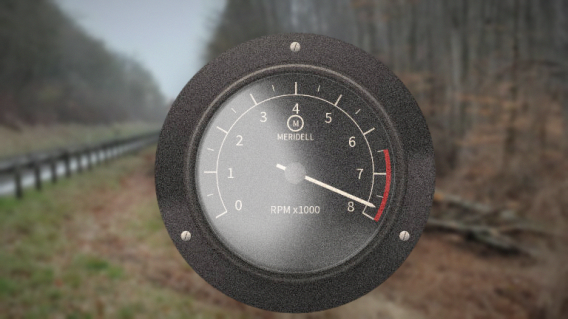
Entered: 7750 rpm
